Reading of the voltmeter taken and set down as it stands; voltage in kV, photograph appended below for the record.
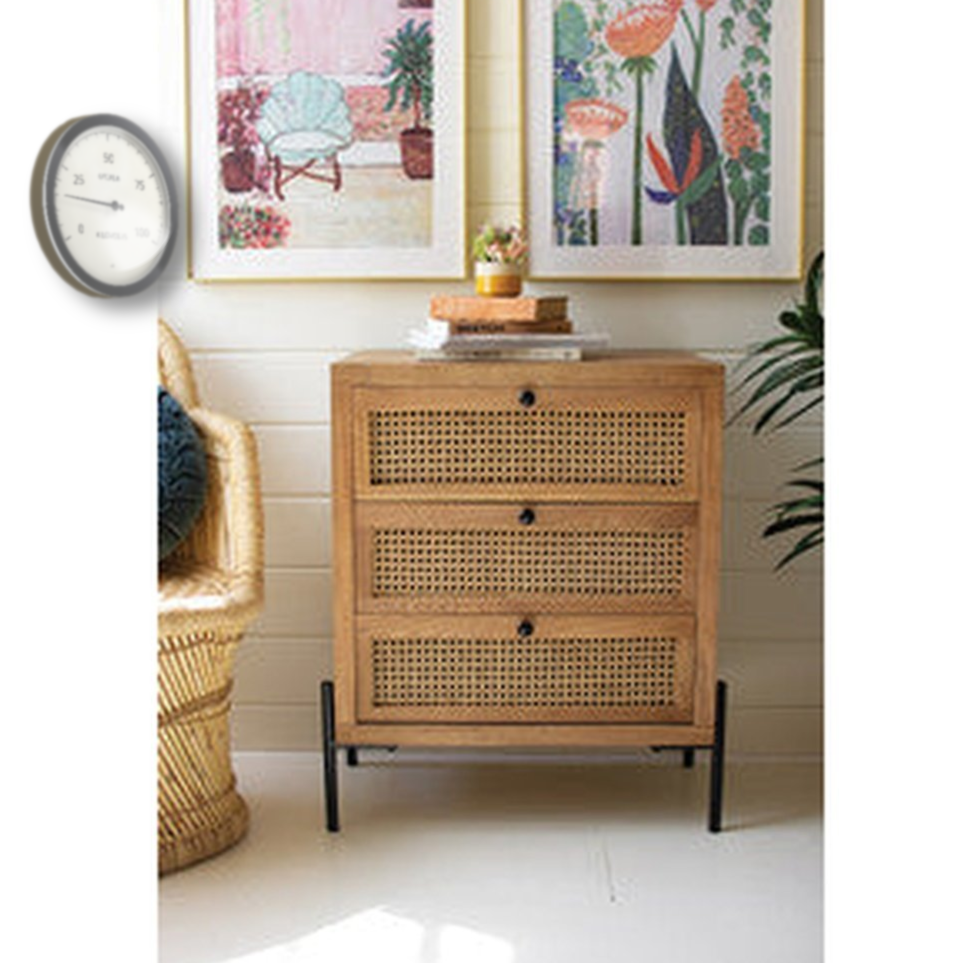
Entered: 15 kV
